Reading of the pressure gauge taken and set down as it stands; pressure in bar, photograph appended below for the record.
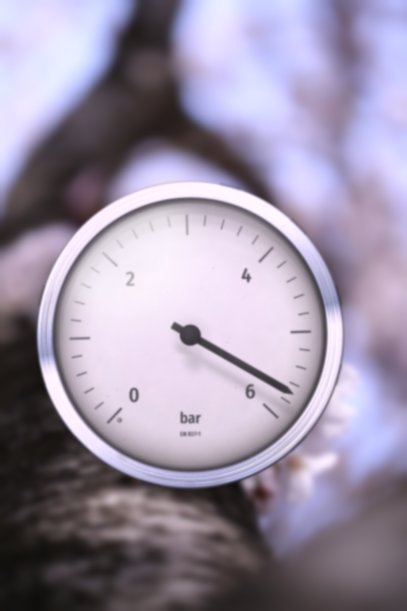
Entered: 5.7 bar
